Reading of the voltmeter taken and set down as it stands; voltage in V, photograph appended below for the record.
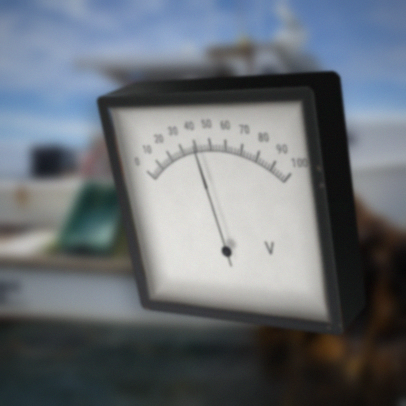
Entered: 40 V
